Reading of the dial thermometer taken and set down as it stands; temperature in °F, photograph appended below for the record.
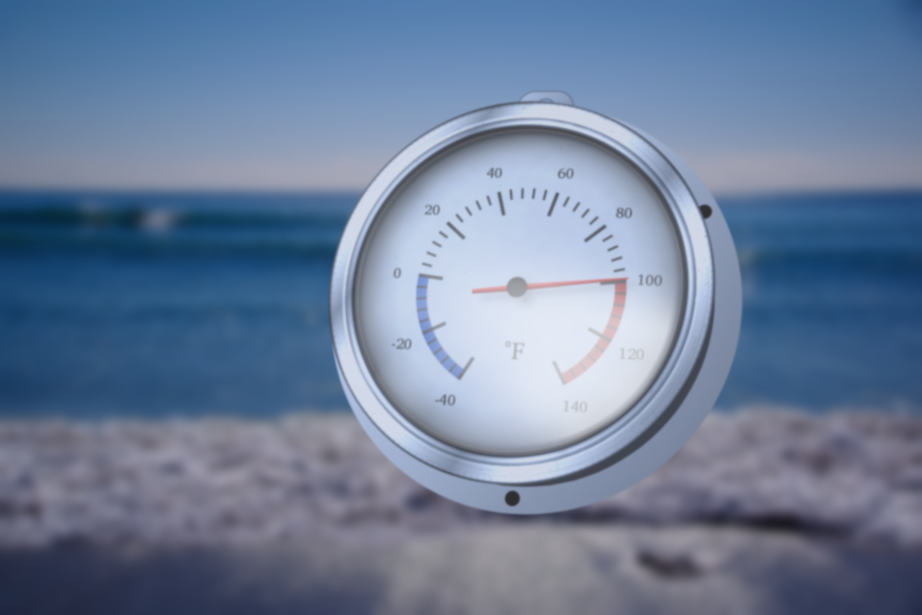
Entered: 100 °F
